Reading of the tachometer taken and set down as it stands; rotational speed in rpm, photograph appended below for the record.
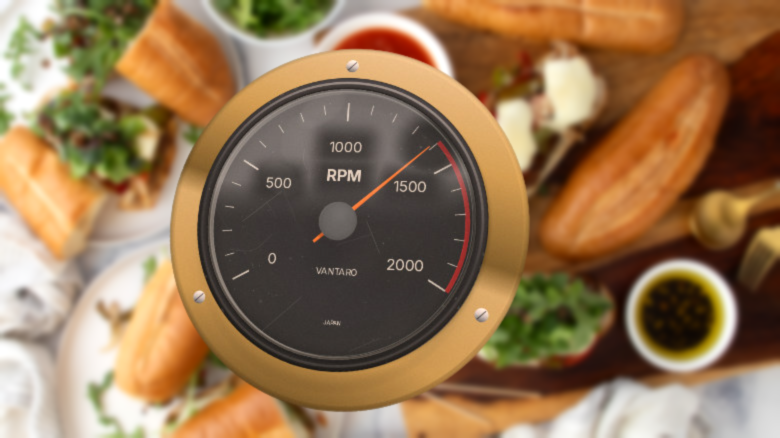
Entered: 1400 rpm
